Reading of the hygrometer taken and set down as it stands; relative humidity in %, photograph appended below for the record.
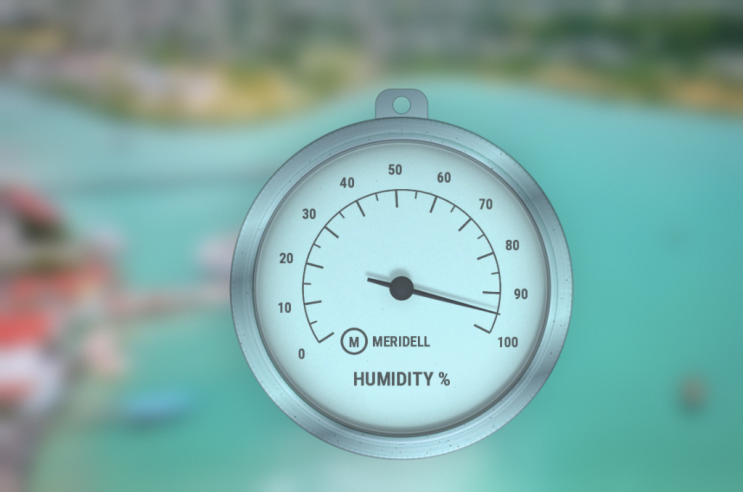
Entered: 95 %
